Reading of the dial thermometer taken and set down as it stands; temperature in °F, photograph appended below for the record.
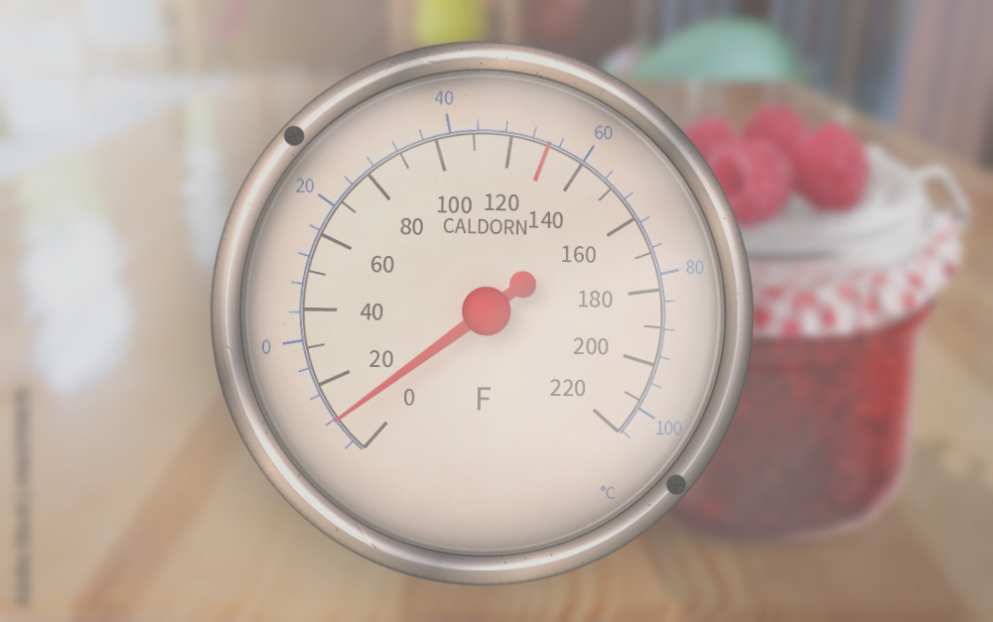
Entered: 10 °F
